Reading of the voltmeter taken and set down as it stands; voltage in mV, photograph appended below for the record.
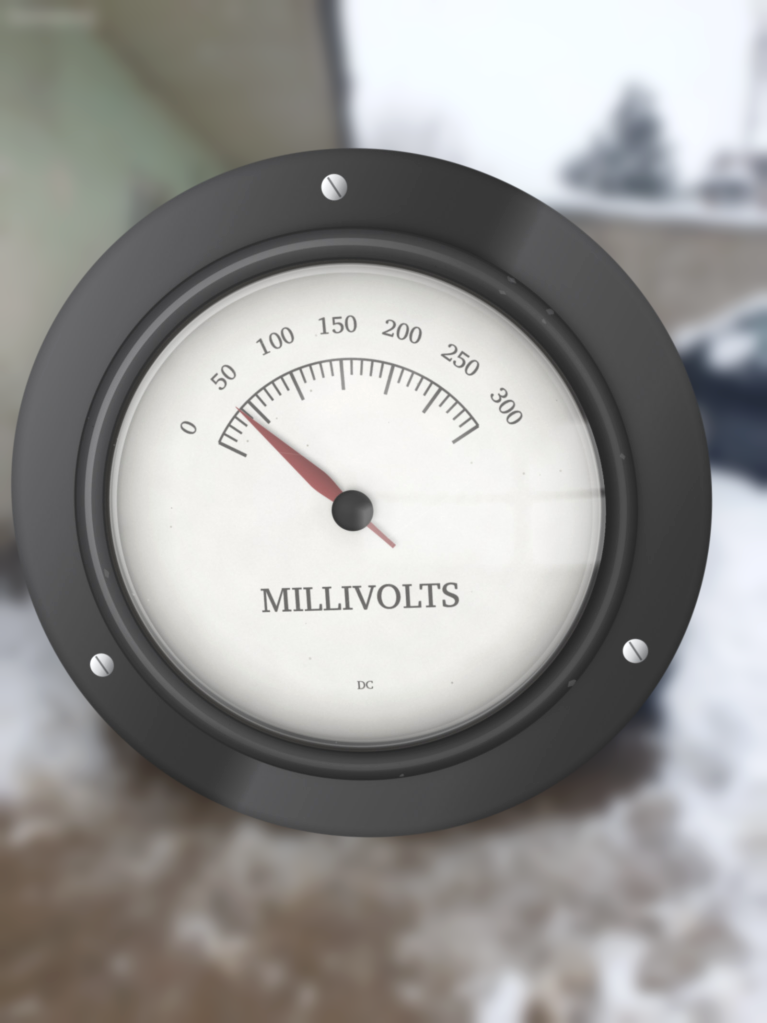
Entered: 40 mV
